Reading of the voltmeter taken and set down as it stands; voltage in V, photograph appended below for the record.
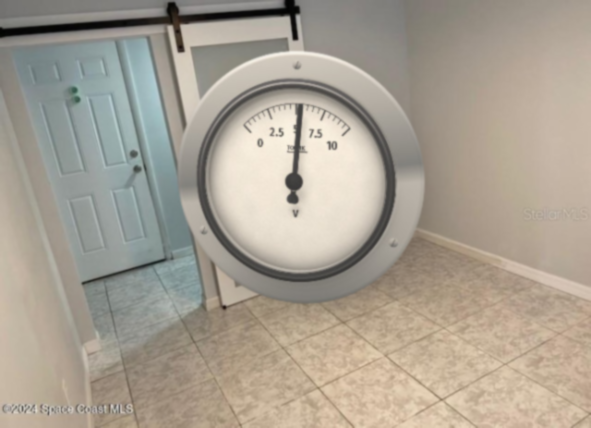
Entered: 5.5 V
